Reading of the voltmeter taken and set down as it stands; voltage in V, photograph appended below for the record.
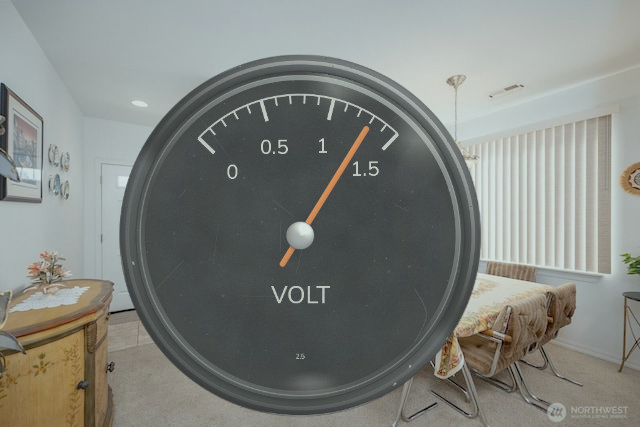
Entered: 1.3 V
